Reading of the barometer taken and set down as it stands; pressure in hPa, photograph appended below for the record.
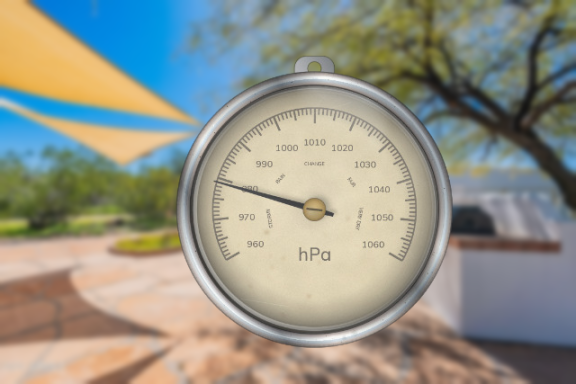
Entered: 979 hPa
